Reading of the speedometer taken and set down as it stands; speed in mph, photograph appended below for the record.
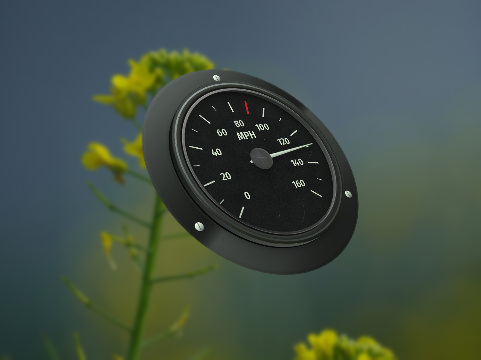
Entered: 130 mph
